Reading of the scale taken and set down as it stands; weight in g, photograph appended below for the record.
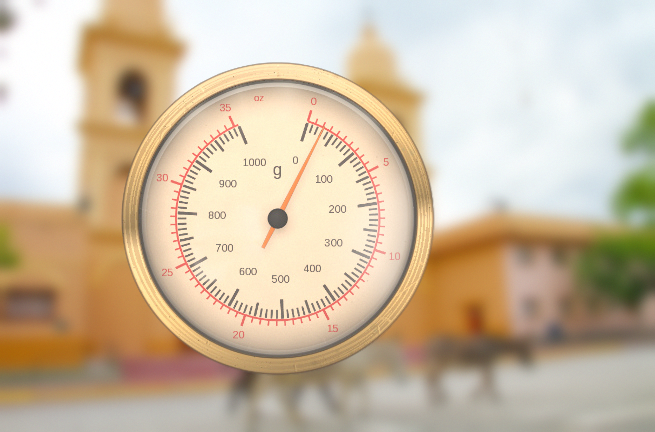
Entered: 30 g
